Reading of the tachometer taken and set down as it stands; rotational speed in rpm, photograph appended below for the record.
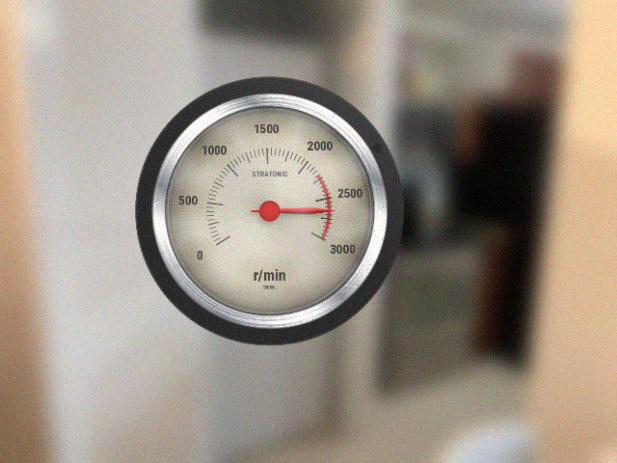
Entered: 2650 rpm
